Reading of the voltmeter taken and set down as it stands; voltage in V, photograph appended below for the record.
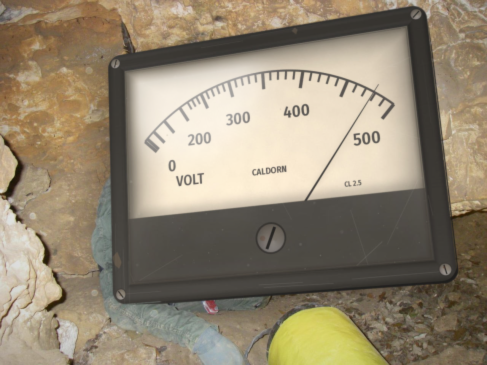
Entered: 480 V
